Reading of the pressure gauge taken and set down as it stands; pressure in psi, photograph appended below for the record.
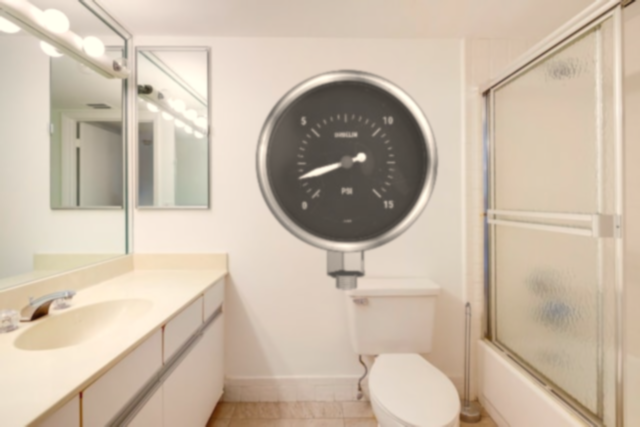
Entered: 1.5 psi
